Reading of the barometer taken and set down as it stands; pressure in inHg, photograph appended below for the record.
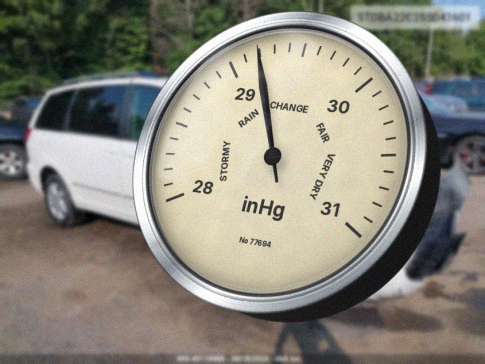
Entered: 29.2 inHg
